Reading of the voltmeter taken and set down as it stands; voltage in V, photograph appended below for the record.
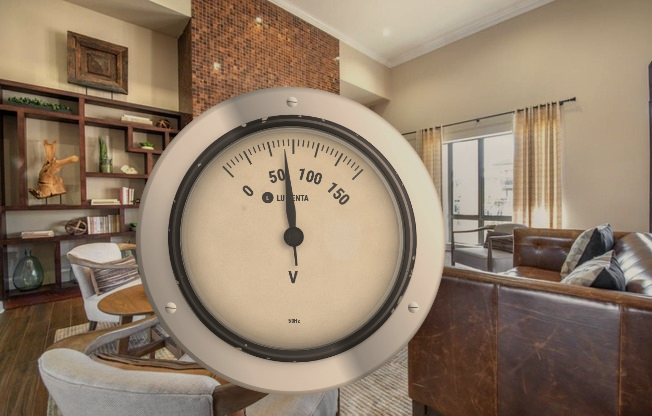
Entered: 65 V
